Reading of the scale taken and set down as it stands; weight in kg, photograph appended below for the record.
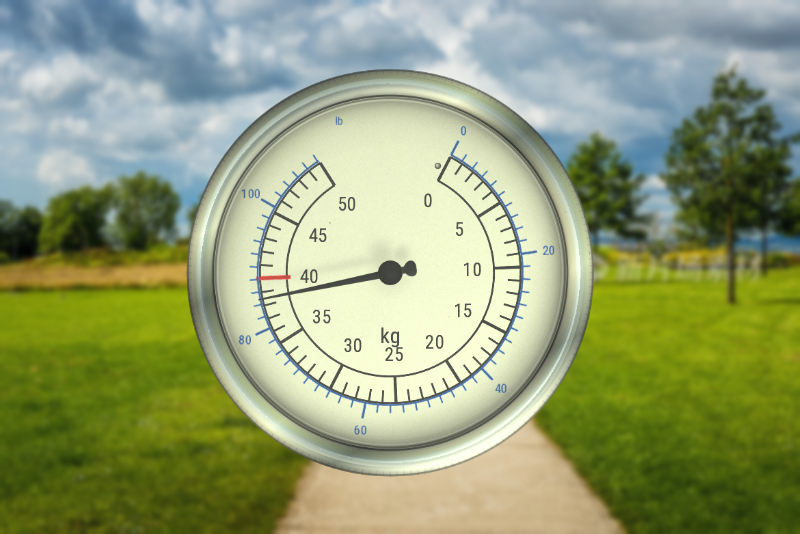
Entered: 38.5 kg
